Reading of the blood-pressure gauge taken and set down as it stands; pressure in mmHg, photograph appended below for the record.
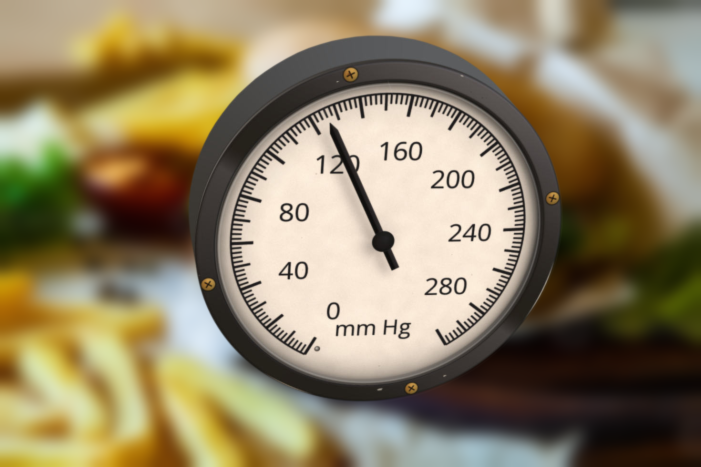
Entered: 126 mmHg
